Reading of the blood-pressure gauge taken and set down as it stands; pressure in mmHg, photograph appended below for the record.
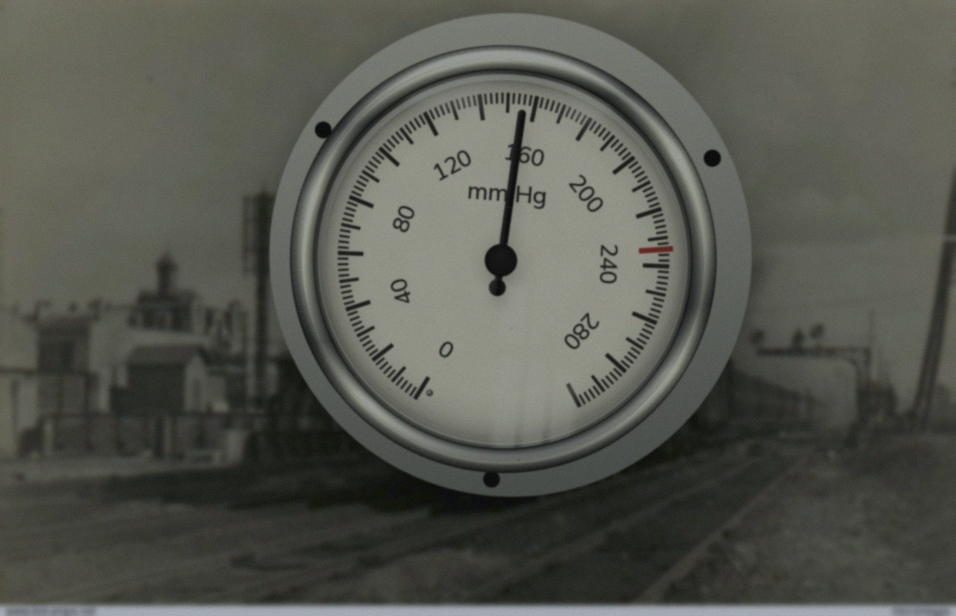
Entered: 156 mmHg
